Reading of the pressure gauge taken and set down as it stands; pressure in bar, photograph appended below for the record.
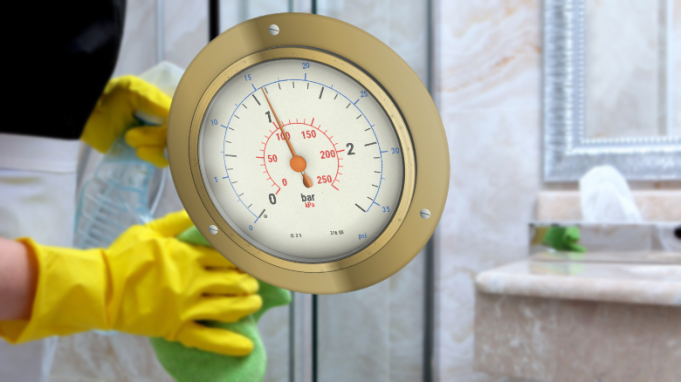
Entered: 1.1 bar
